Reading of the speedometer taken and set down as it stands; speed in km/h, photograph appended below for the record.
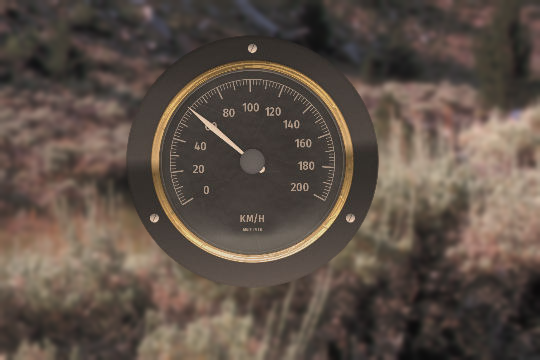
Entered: 60 km/h
